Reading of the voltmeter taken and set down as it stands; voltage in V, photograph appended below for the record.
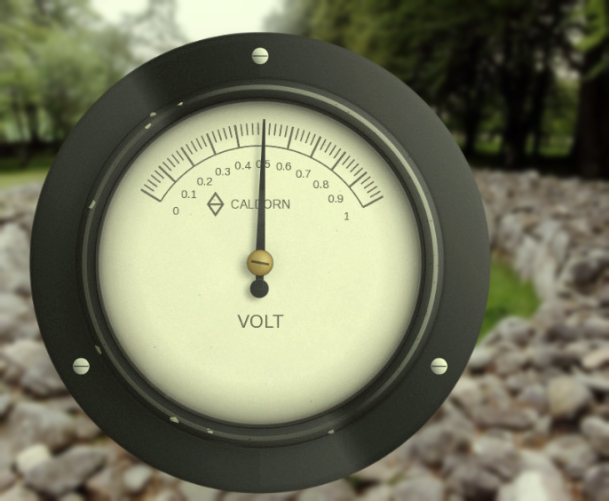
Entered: 0.5 V
